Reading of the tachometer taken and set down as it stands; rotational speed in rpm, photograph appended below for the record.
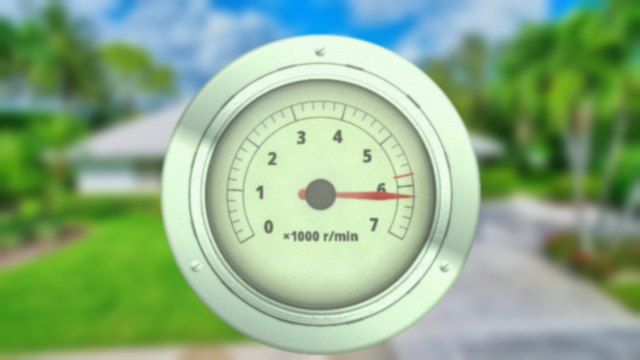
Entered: 6200 rpm
